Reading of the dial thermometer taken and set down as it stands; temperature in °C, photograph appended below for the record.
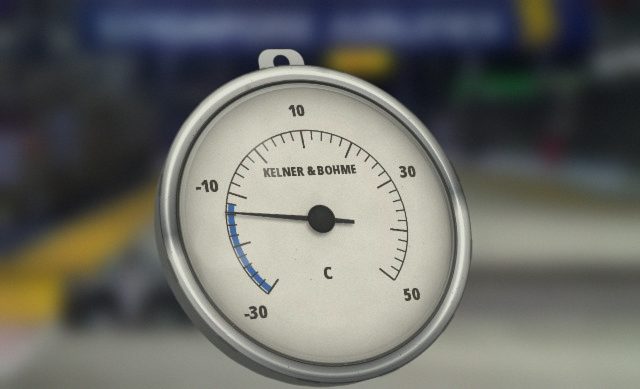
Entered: -14 °C
